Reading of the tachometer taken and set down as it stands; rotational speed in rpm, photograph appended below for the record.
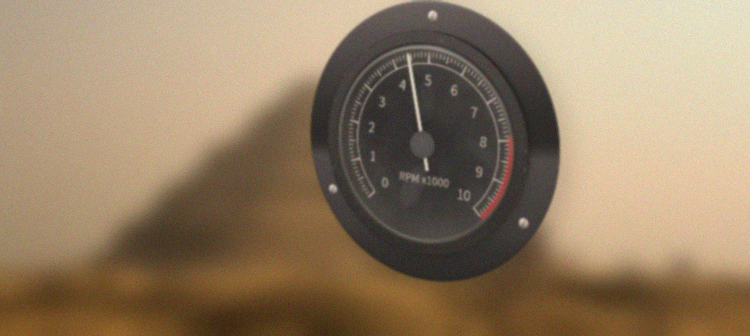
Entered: 4500 rpm
